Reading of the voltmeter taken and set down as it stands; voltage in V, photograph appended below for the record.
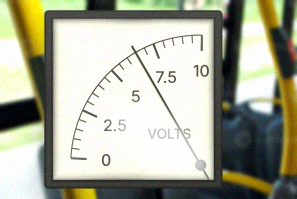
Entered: 6.5 V
